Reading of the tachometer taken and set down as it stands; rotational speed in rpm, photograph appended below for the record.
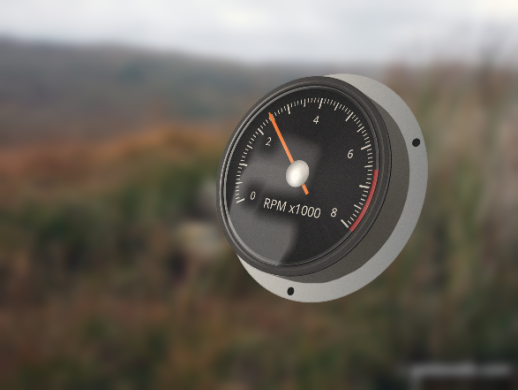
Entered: 2500 rpm
